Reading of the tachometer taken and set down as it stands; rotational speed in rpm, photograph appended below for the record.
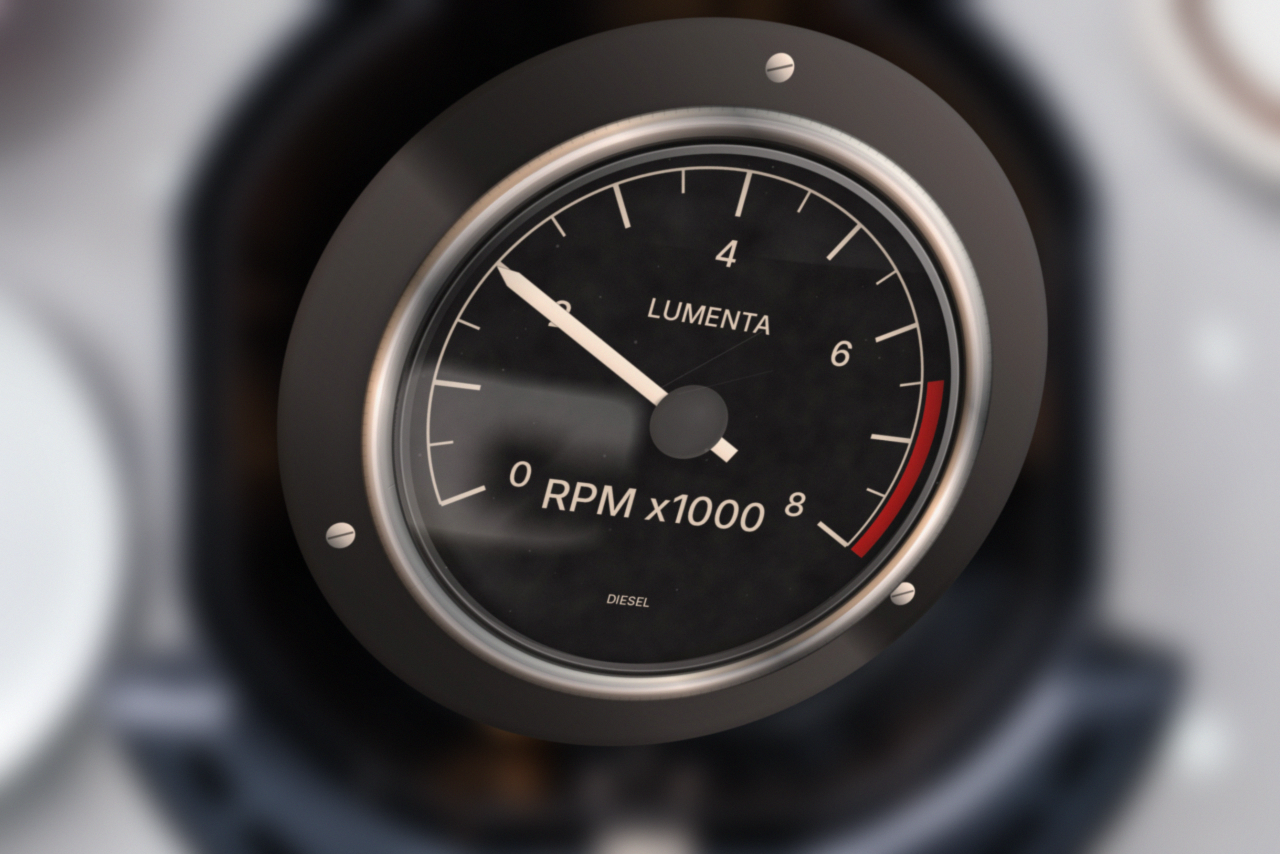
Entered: 2000 rpm
